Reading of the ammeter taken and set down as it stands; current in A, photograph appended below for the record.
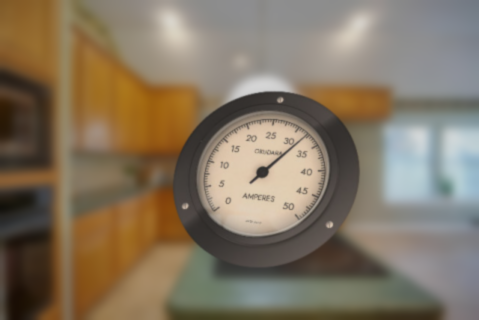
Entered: 32.5 A
